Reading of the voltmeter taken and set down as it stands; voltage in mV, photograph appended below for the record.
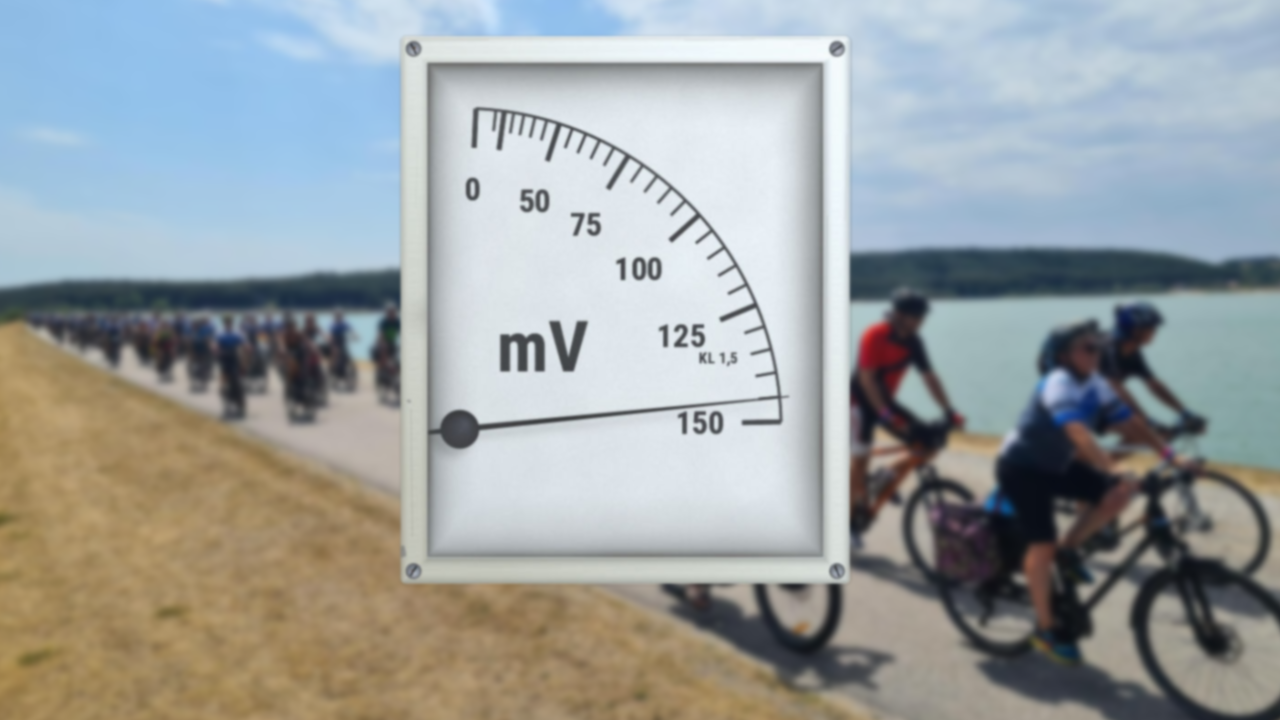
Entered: 145 mV
